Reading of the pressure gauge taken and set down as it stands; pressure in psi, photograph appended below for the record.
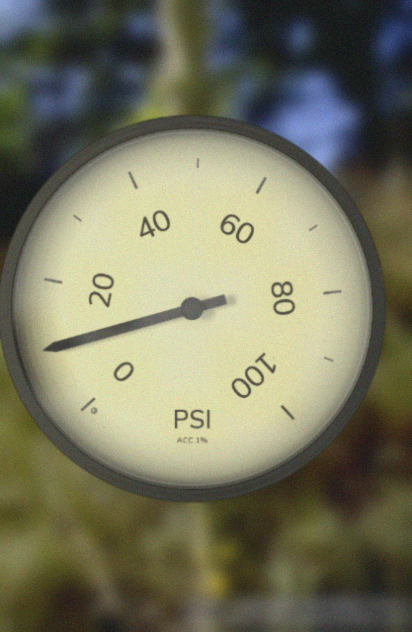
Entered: 10 psi
